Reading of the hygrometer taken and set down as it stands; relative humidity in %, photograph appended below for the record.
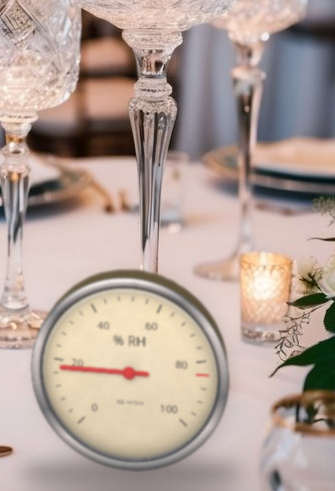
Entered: 18 %
